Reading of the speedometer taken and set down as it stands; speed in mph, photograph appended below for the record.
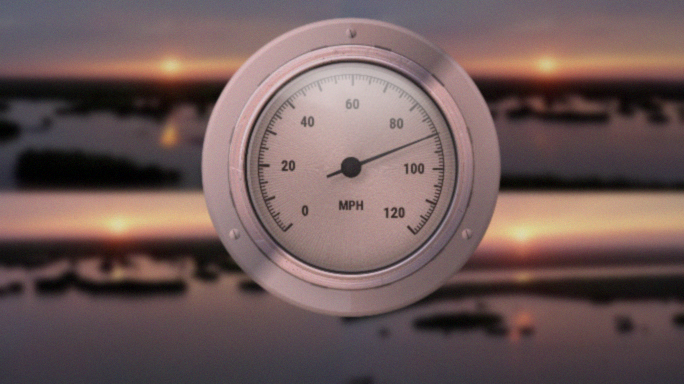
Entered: 90 mph
